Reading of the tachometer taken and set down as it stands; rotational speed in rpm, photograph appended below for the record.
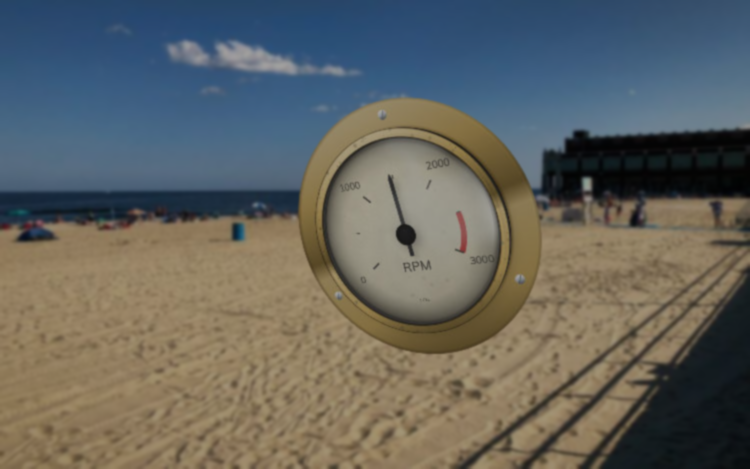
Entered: 1500 rpm
